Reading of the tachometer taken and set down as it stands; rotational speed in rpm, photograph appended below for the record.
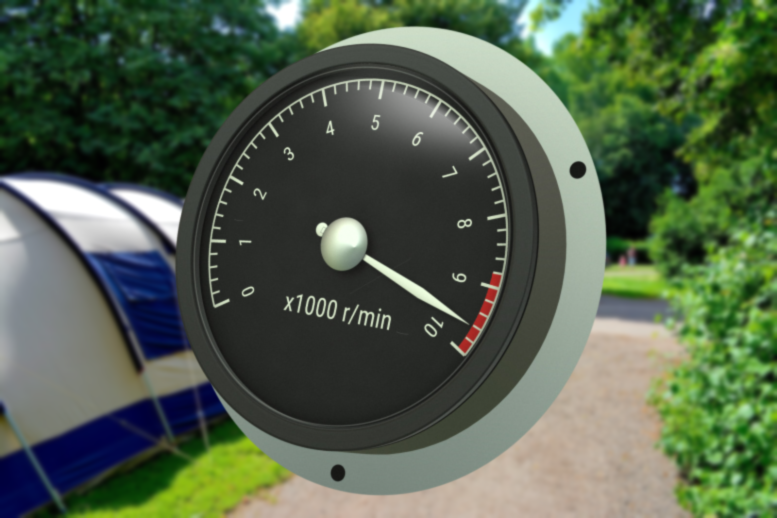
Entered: 9600 rpm
